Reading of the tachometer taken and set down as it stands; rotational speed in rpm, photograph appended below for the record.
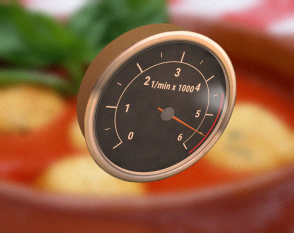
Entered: 5500 rpm
